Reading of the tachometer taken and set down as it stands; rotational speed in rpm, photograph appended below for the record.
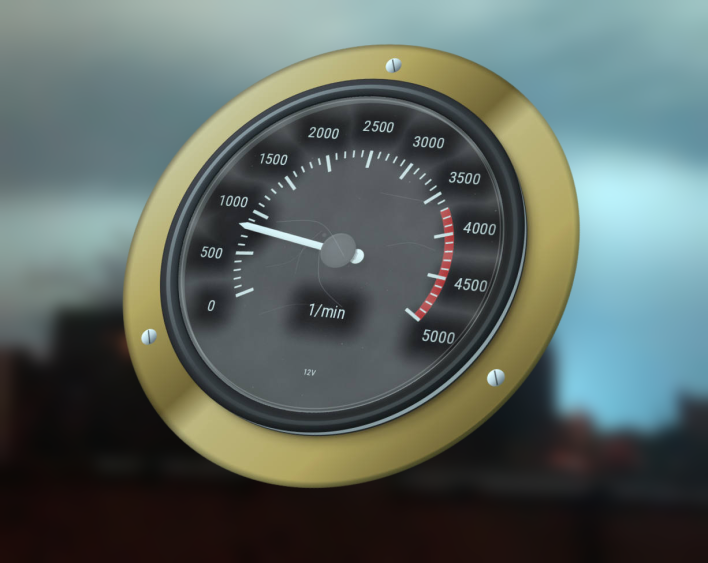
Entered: 800 rpm
